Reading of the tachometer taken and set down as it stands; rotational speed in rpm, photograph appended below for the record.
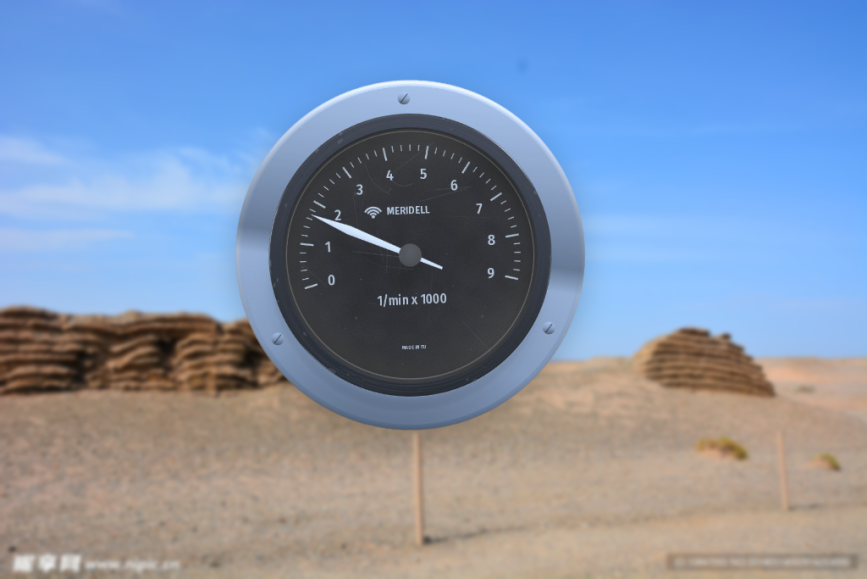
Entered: 1700 rpm
